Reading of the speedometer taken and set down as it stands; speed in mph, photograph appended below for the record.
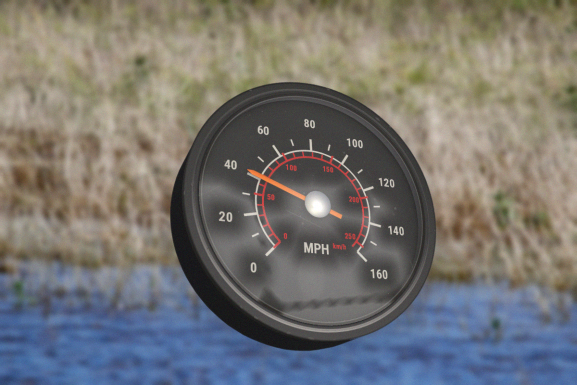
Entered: 40 mph
